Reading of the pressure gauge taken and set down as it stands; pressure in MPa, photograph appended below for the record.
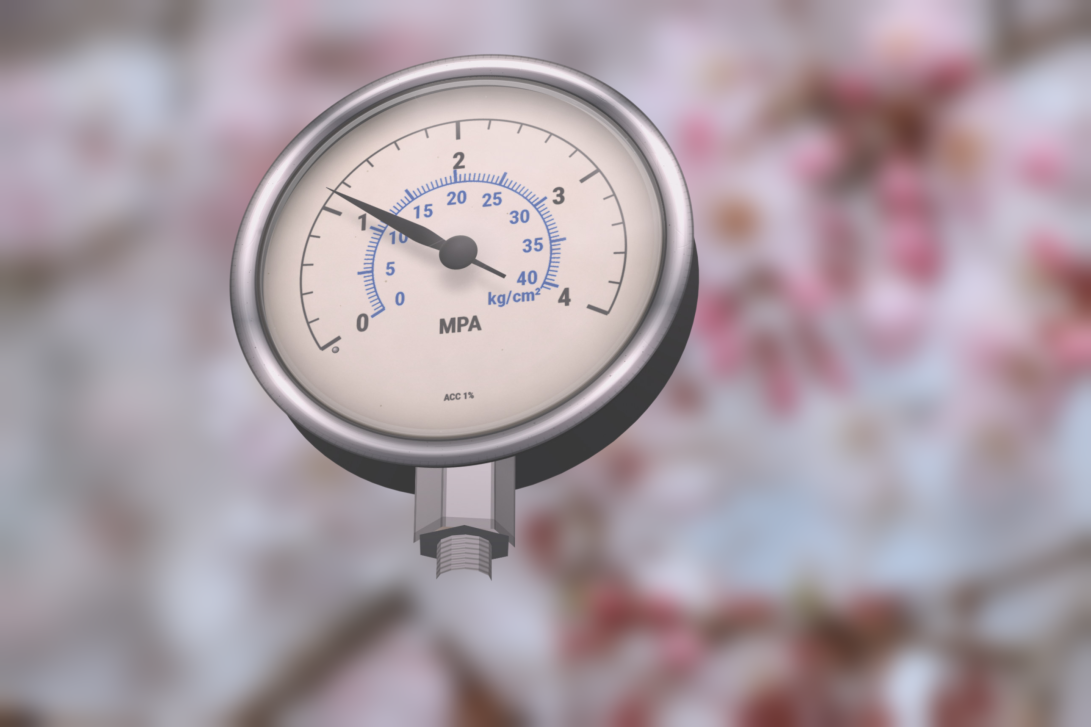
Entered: 1.1 MPa
